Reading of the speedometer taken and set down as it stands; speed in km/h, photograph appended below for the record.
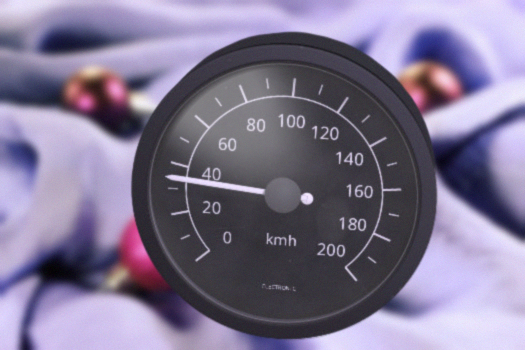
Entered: 35 km/h
